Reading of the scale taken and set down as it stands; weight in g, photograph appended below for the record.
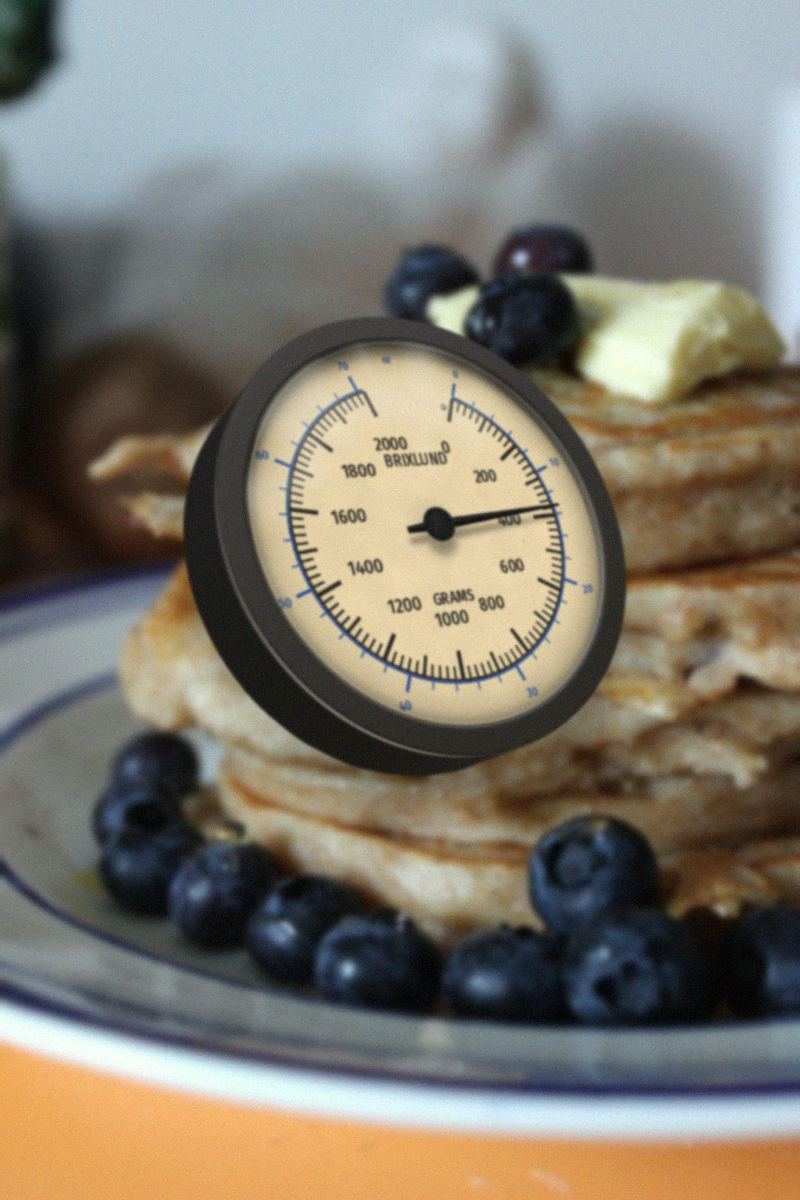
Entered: 380 g
